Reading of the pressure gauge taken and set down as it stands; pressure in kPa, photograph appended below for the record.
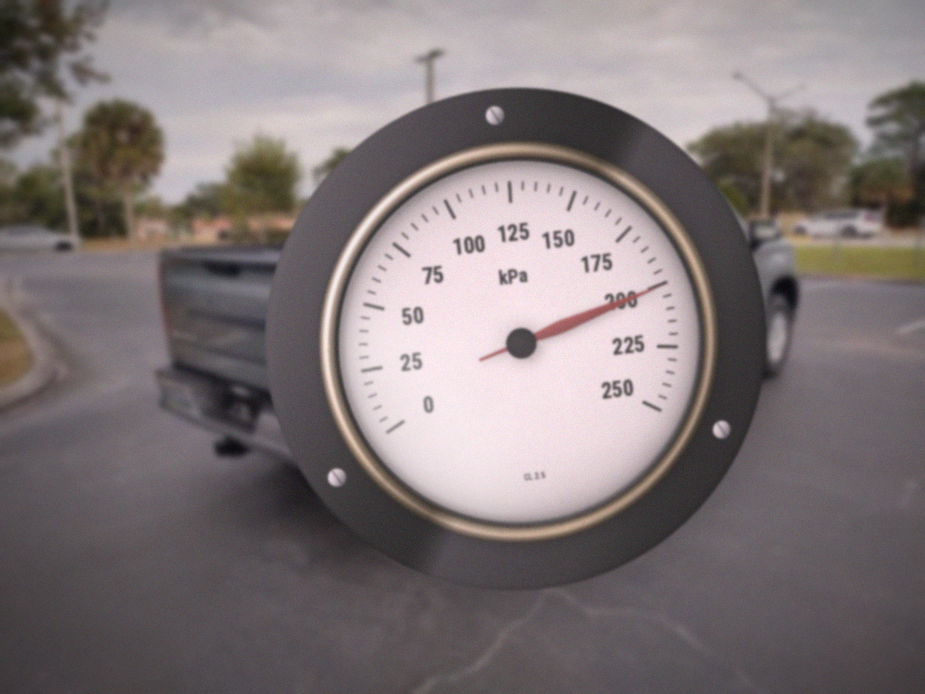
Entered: 200 kPa
